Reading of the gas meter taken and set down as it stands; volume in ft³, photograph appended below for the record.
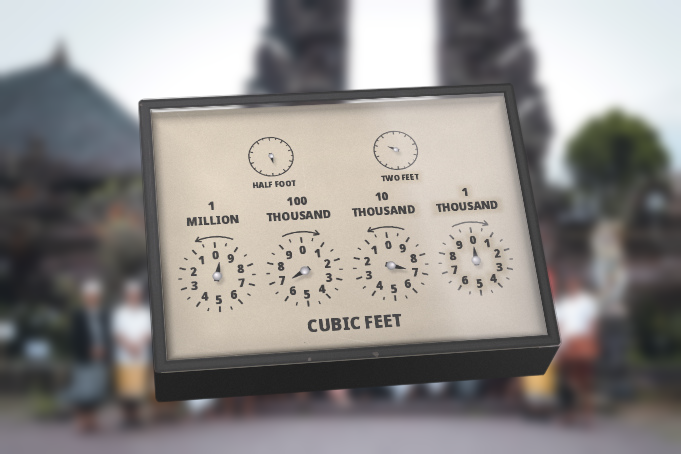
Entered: 967000 ft³
